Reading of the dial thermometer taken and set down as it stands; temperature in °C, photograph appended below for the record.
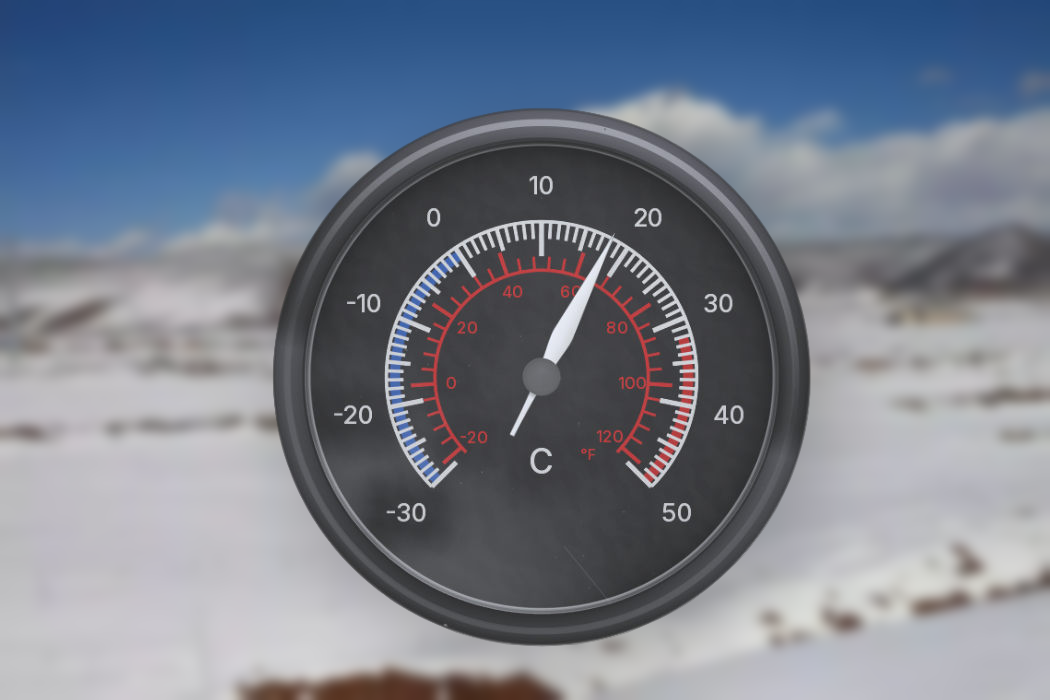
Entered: 18 °C
